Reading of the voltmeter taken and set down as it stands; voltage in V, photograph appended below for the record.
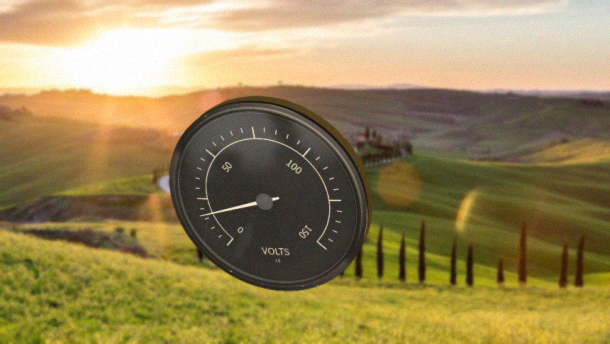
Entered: 17.5 V
